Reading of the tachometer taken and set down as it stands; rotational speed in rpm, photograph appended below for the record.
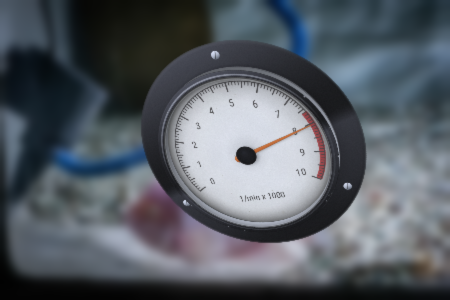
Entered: 8000 rpm
